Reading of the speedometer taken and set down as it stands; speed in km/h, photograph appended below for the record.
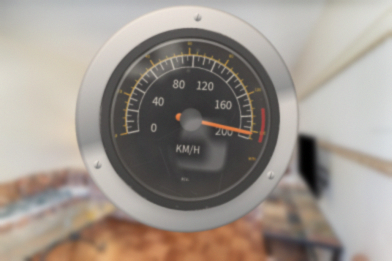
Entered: 195 km/h
